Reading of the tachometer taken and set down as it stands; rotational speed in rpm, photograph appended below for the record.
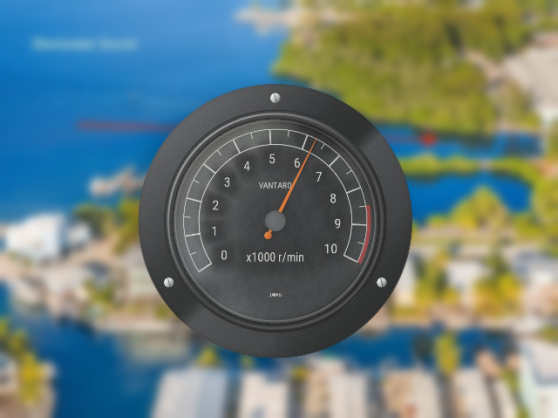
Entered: 6250 rpm
